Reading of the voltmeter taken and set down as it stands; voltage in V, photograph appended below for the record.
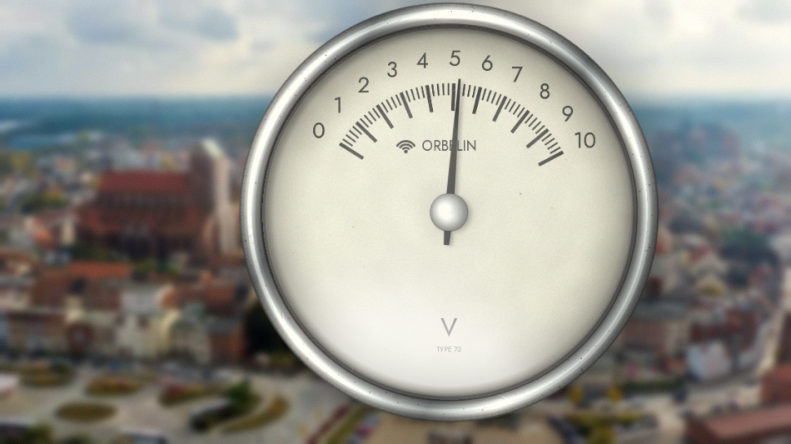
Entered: 5.2 V
